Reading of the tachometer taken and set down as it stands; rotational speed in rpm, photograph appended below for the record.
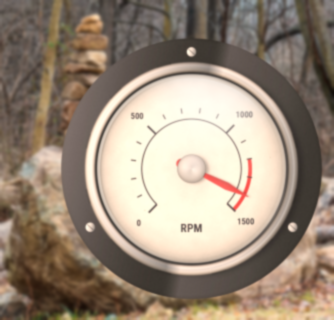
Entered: 1400 rpm
